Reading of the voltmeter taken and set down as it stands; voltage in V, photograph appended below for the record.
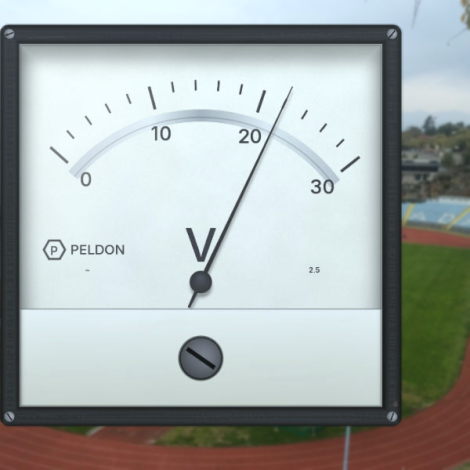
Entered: 22 V
